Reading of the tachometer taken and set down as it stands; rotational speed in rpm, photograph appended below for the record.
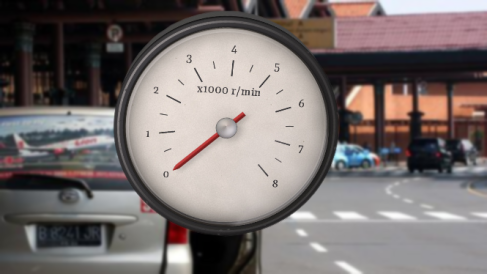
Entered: 0 rpm
